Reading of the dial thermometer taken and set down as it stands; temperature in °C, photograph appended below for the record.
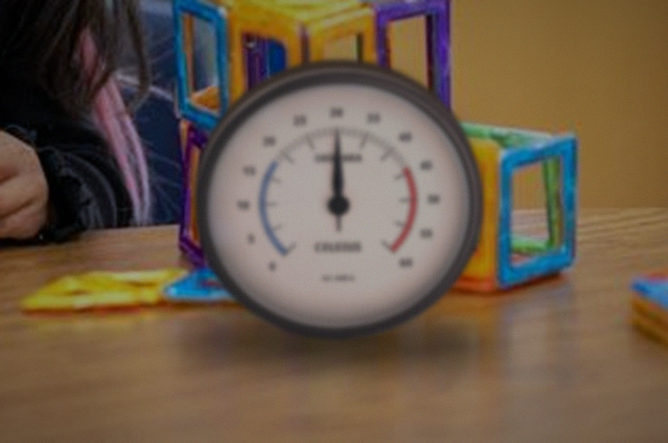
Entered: 30 °C
